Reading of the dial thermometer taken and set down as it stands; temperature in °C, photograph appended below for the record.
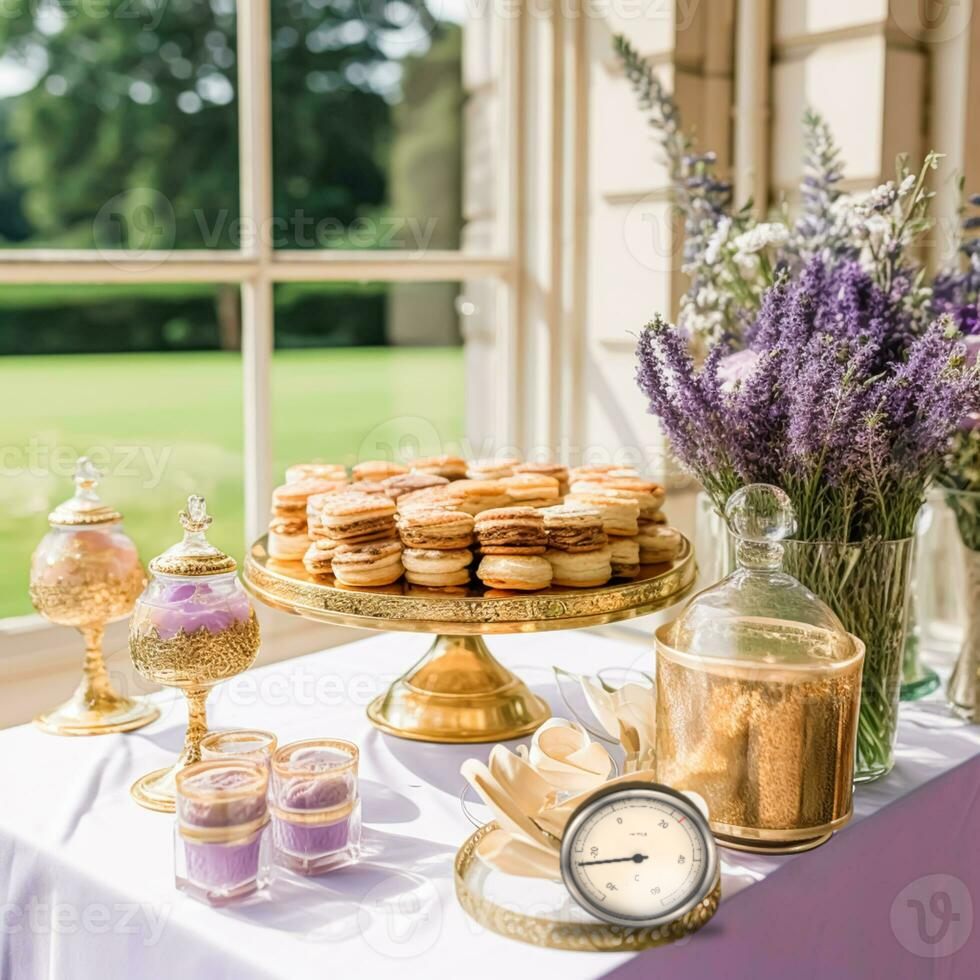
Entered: -24 °C
